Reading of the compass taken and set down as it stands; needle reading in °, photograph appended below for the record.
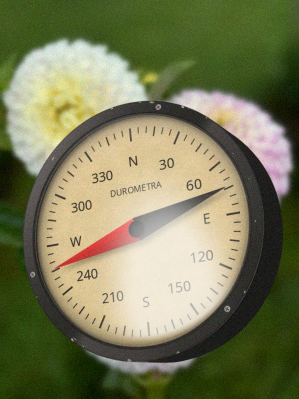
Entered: 255 °
